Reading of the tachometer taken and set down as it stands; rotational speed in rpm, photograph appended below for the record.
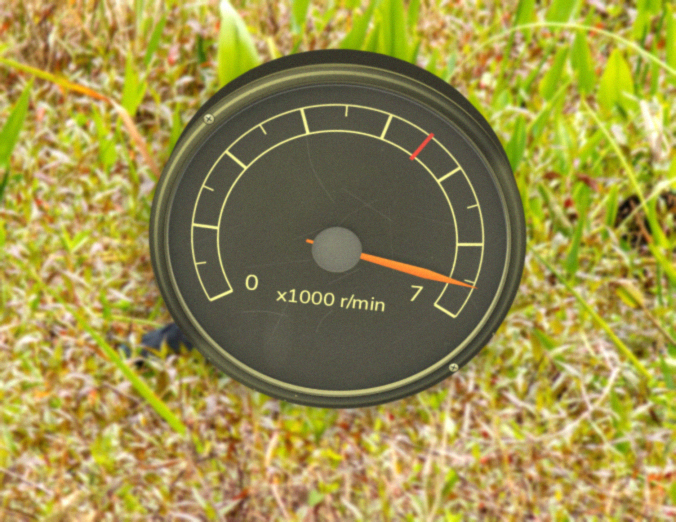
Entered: 6500 rpm
